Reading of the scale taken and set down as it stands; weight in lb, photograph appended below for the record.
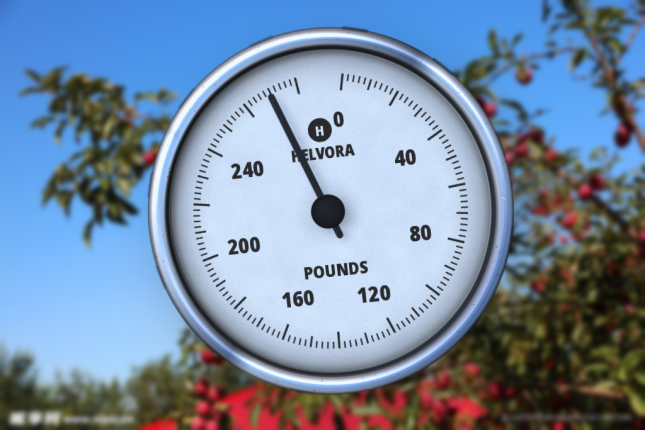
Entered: 270 lb
